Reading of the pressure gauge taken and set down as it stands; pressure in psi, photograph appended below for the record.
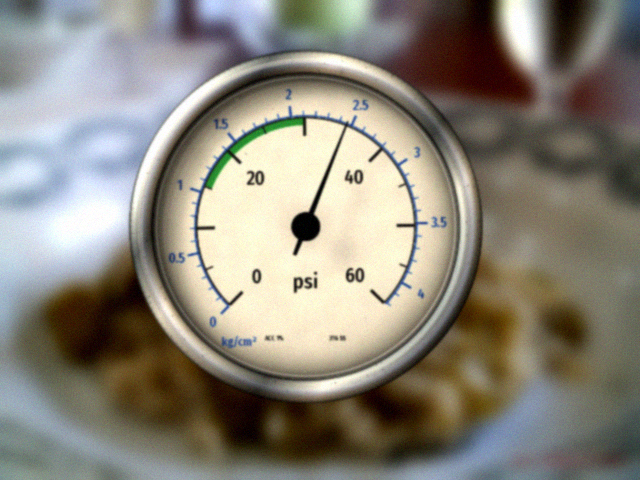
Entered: 35 psi
